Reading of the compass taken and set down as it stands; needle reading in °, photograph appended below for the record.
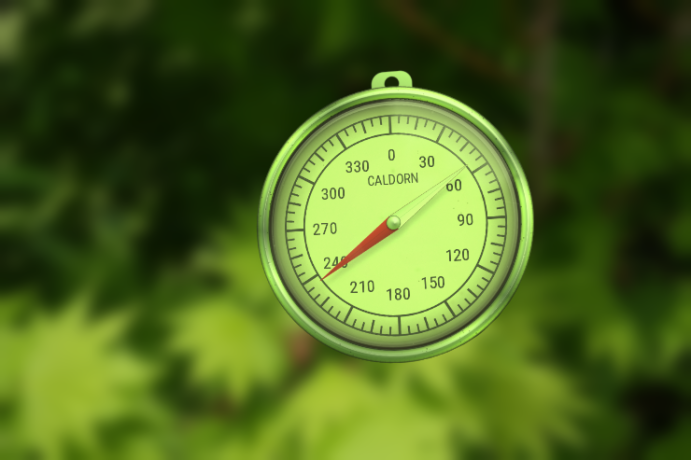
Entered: 235 °
